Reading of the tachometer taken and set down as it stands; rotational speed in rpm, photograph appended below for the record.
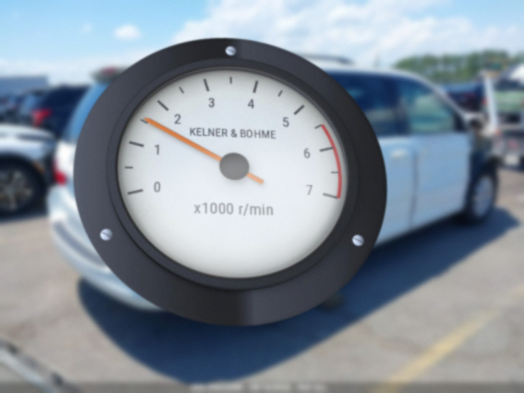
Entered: 1500 rpm
